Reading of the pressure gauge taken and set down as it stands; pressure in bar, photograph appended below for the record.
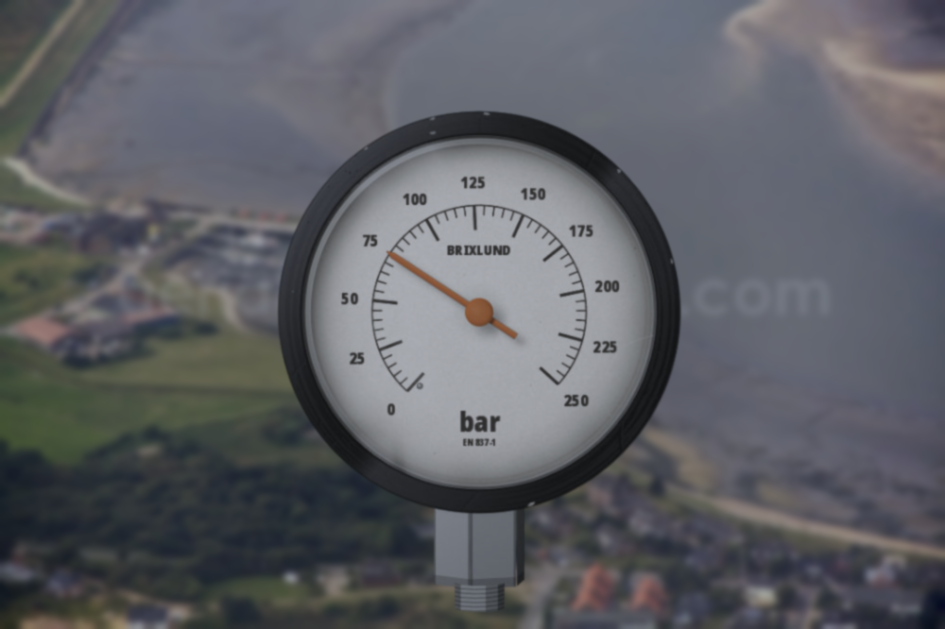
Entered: 75 bar
